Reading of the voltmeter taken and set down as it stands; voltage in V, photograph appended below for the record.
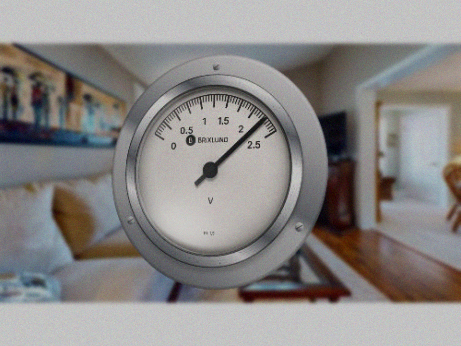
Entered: 2.25 V
